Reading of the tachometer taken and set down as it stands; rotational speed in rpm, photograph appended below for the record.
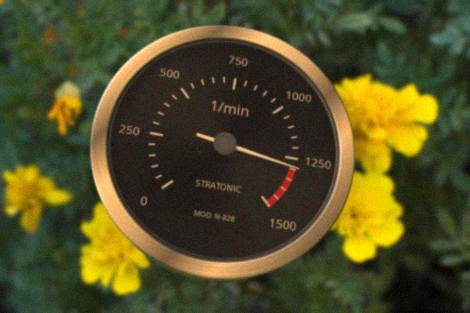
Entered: 1300 rpm
